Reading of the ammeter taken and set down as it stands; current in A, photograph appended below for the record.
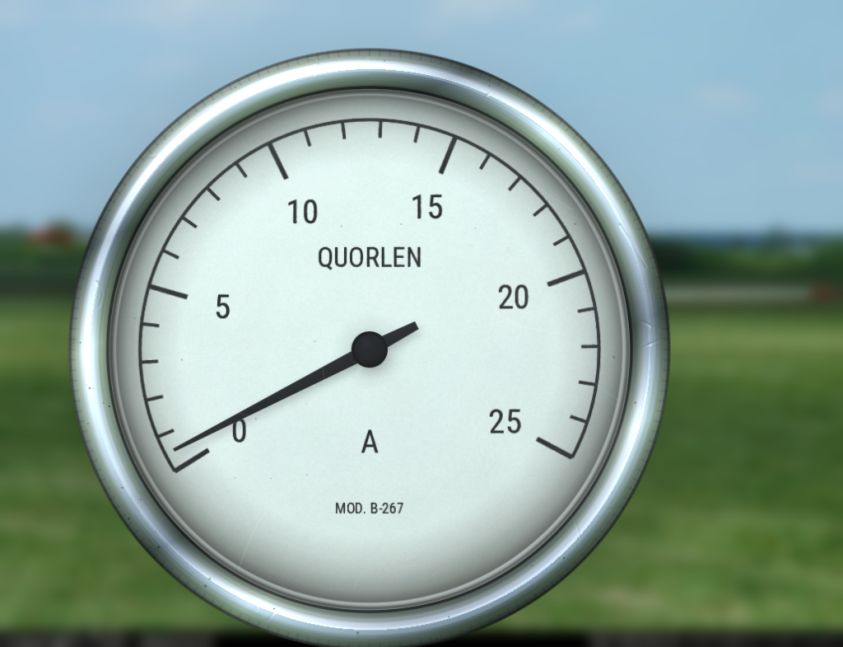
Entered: 0.5 A
